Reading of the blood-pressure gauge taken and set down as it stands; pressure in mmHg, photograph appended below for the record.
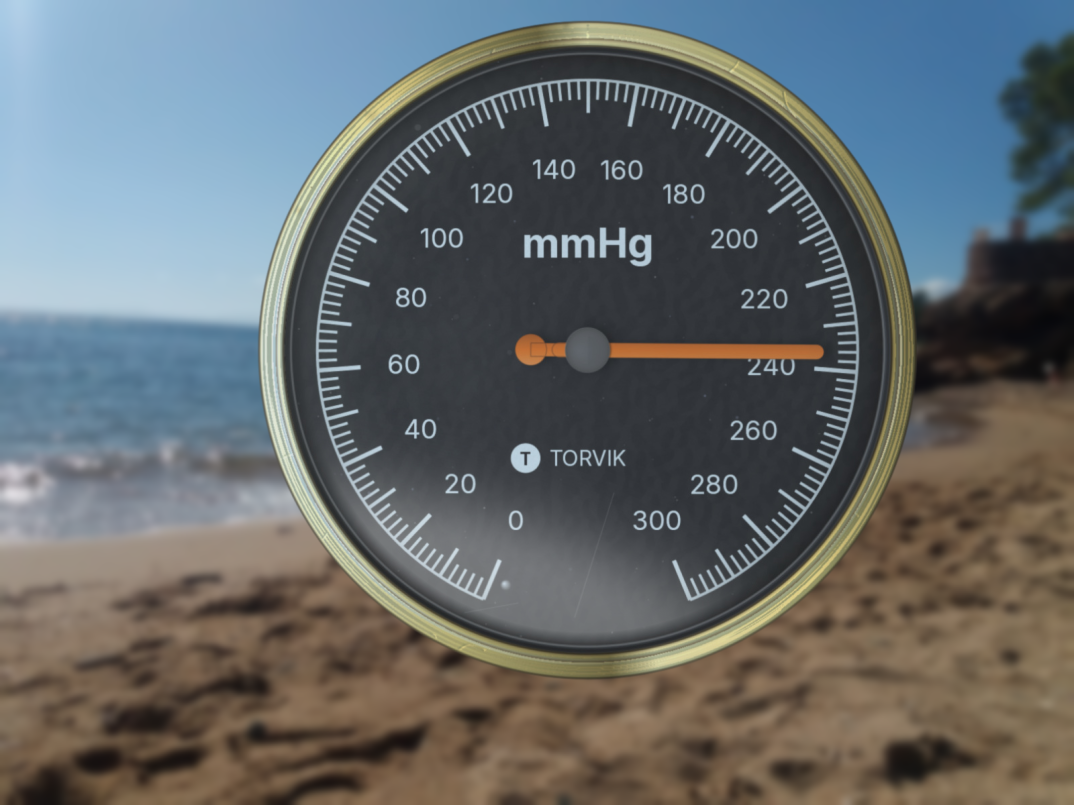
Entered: 236 mmHg
